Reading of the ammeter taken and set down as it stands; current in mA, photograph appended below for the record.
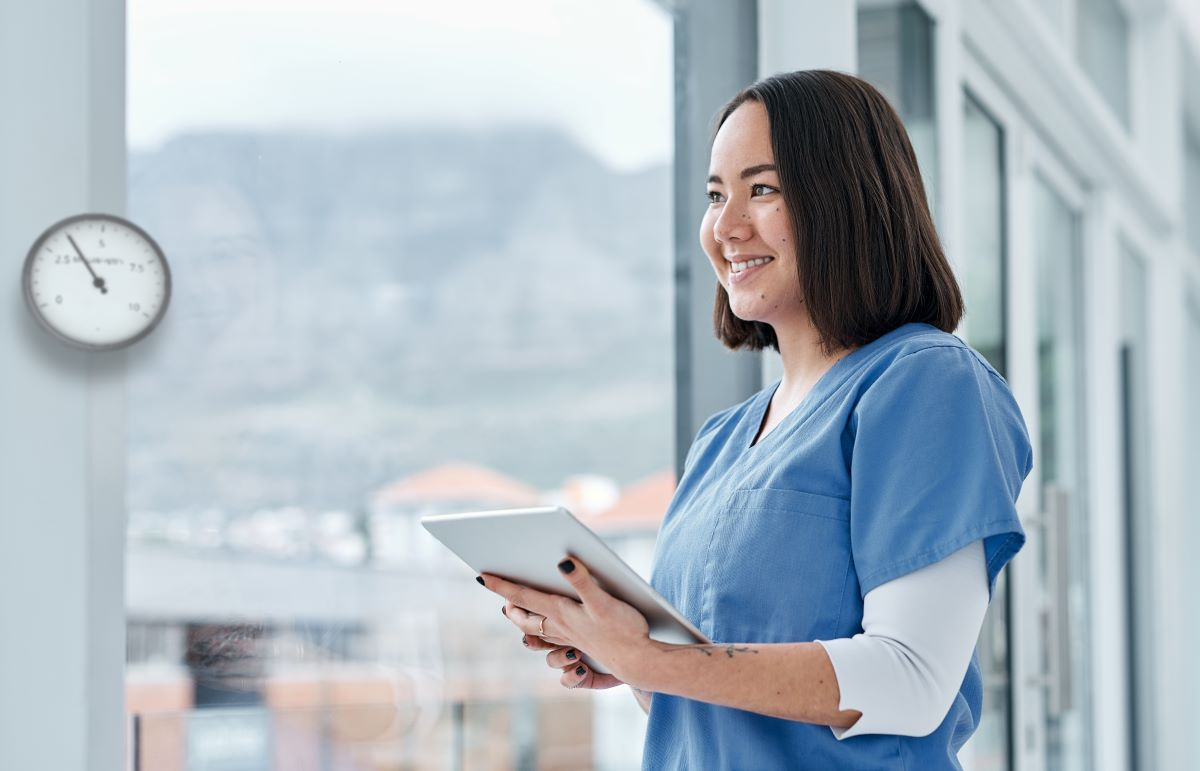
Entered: 3.5 mA
